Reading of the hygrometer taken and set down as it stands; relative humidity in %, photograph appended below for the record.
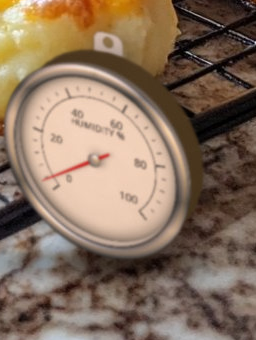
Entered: 4 %
